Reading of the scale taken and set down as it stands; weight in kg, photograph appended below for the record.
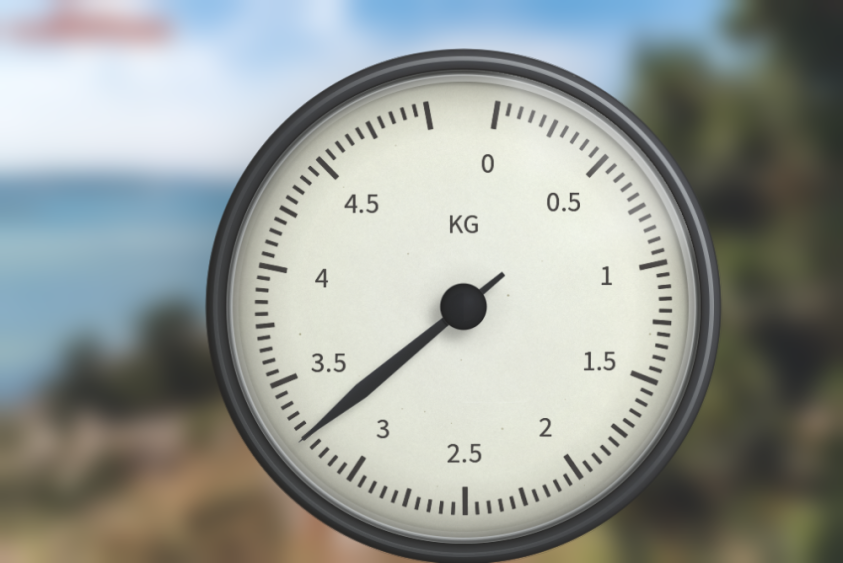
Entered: 3.25 kg
